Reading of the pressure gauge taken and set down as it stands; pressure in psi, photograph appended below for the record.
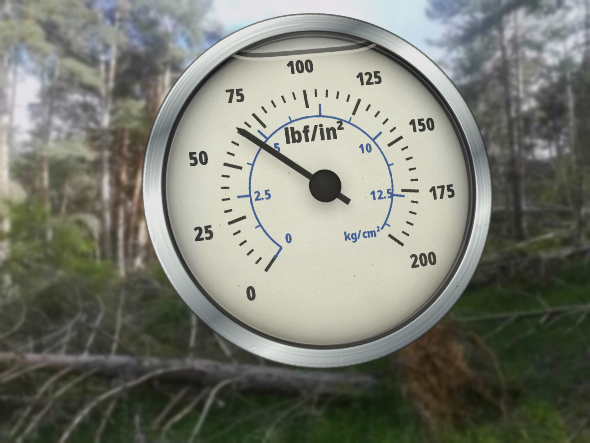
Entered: 65 psi
